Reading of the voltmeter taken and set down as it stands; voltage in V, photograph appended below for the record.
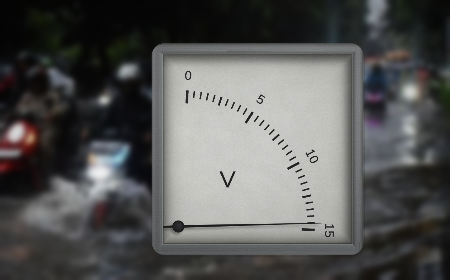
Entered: 14.5 V
